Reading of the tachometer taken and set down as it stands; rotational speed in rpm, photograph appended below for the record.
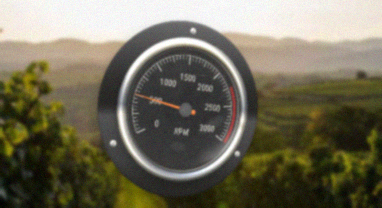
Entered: 500 rpm
